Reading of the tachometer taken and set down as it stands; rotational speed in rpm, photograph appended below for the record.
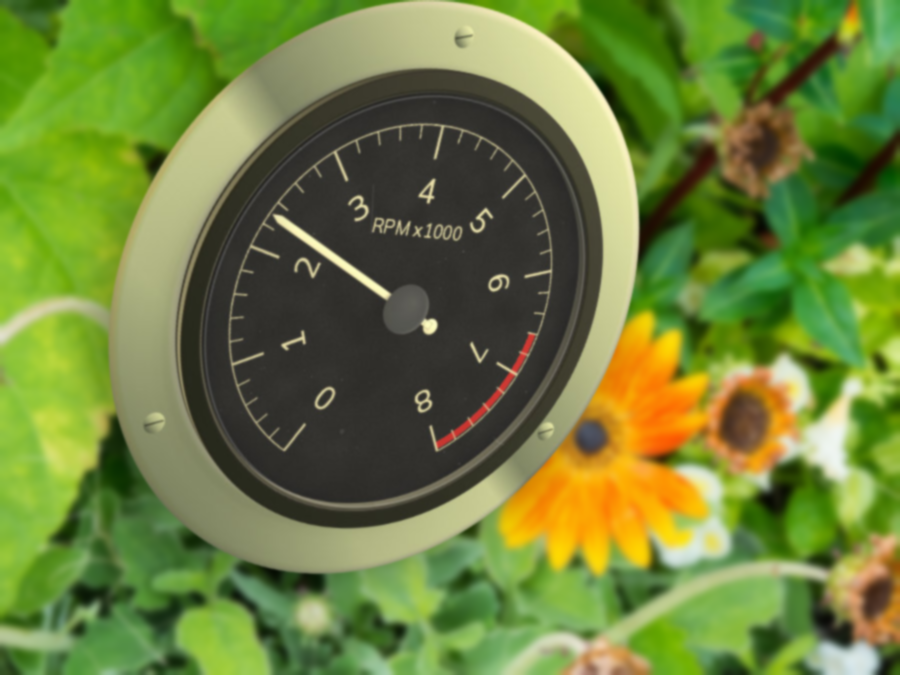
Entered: 2300 rpm
